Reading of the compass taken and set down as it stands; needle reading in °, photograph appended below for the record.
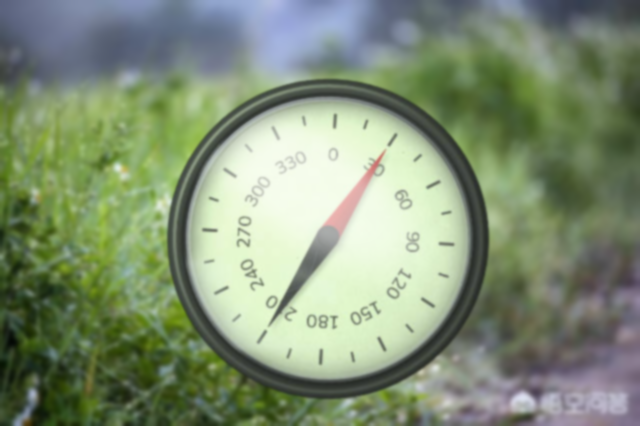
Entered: 30 °
